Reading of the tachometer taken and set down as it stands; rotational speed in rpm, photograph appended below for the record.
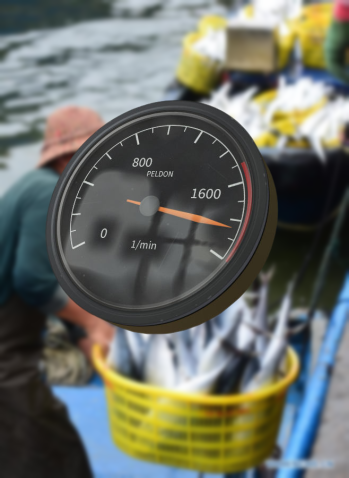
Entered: 1850 rpm
